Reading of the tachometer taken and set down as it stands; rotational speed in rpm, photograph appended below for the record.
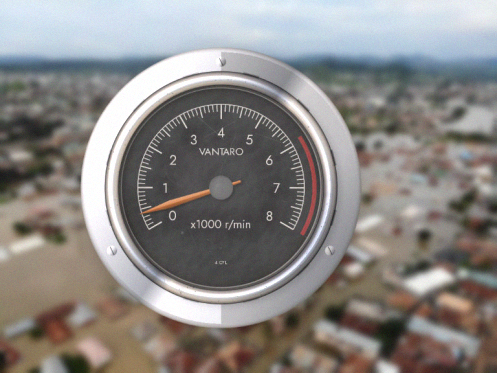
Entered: 400 rpm
